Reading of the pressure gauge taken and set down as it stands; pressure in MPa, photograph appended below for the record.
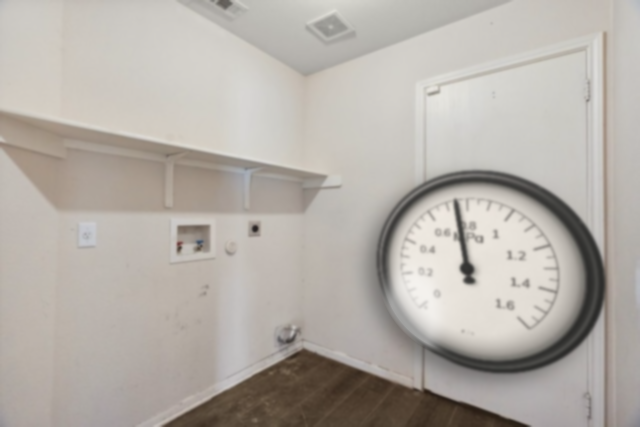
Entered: 0.75 MPa
